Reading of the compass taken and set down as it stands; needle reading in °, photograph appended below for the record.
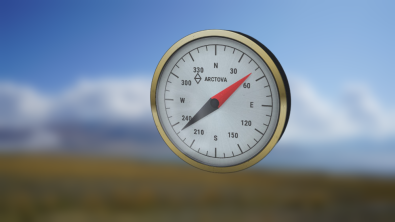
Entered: 50 °
